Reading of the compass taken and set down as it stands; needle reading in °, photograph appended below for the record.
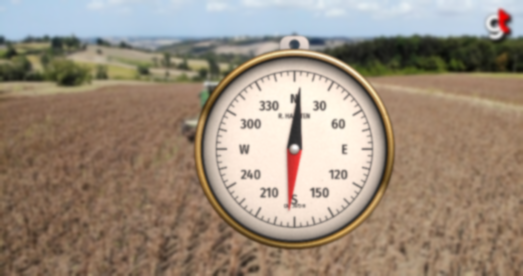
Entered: 185 °
